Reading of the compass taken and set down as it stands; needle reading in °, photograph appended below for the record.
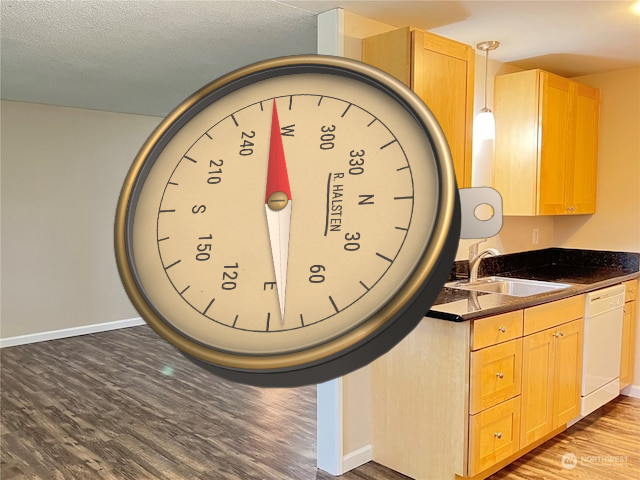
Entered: 262.5 °
